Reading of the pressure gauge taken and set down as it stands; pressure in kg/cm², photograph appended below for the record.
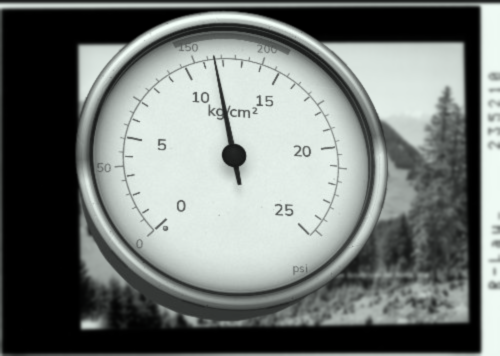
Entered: 11.5 kg/cm²
